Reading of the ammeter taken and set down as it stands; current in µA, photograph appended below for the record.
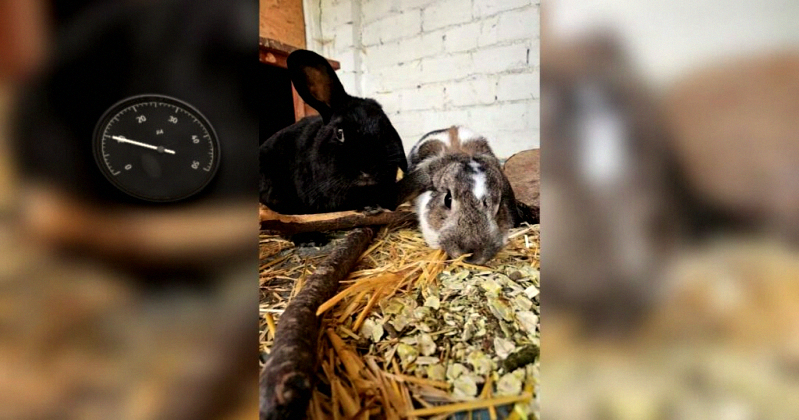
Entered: 10 µA
